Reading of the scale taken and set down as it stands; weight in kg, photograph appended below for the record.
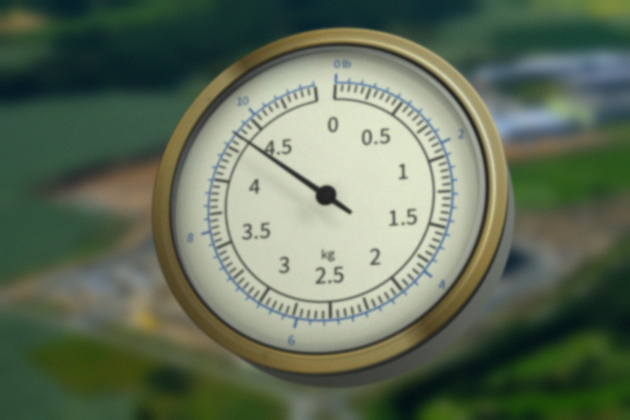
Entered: 4.35 kg
